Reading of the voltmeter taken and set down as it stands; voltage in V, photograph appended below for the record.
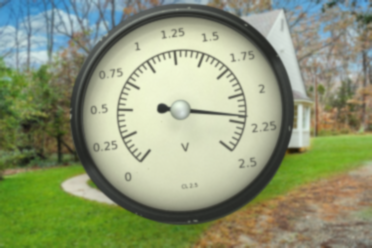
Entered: 2.2 V
